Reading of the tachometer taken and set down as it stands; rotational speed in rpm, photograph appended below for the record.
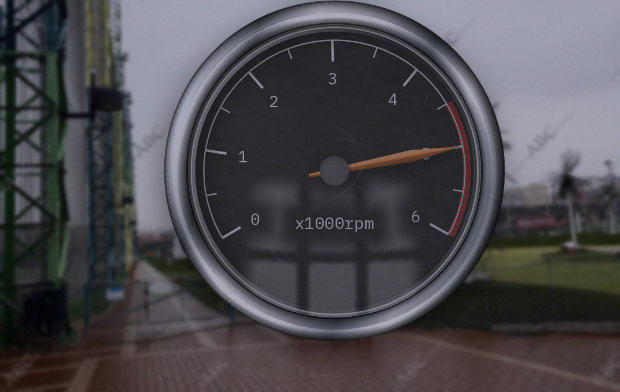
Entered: 5000 rpm
